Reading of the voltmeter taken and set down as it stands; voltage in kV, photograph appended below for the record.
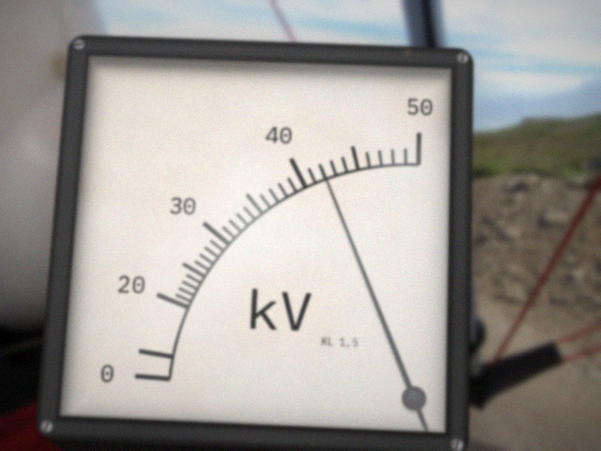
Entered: 42 kV
